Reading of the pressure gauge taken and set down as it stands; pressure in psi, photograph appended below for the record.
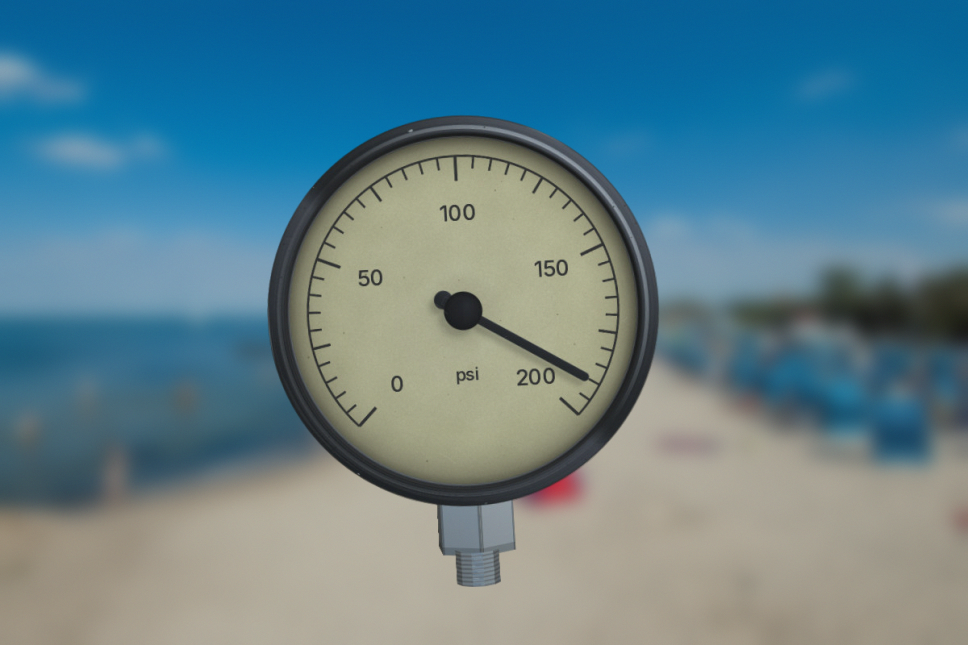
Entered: 190 psi
